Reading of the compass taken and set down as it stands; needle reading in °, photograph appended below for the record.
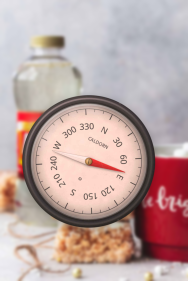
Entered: 80 °
